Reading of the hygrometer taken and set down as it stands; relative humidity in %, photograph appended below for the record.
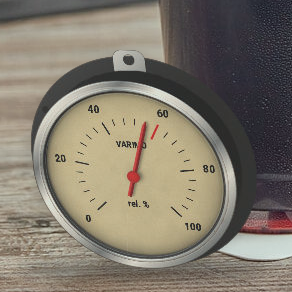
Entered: 56 %
